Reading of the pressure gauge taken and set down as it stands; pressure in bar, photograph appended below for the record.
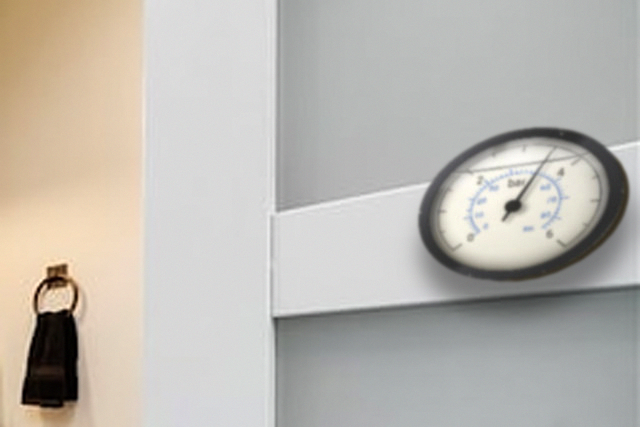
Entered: 3.5 bar
